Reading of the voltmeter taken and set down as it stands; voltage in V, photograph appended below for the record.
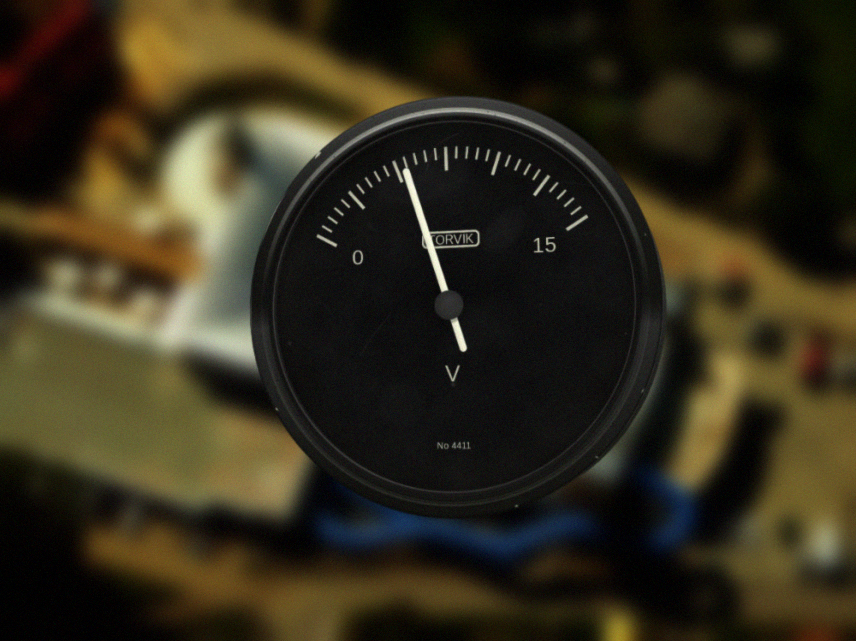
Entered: 5.5 V
